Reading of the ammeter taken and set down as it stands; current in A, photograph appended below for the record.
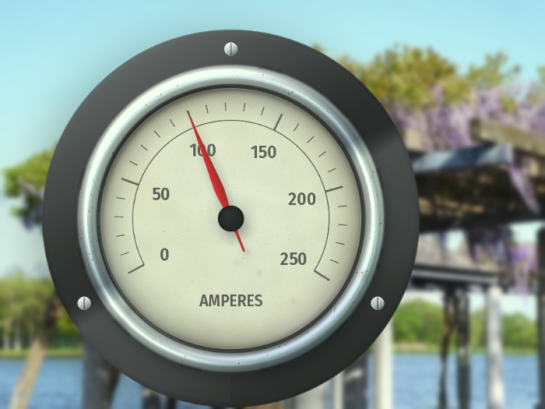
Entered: 100 A
